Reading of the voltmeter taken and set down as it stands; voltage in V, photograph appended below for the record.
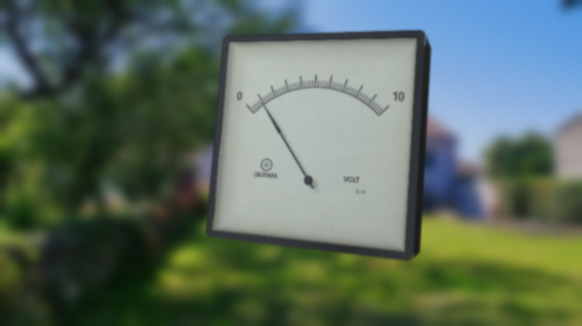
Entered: 1 V
